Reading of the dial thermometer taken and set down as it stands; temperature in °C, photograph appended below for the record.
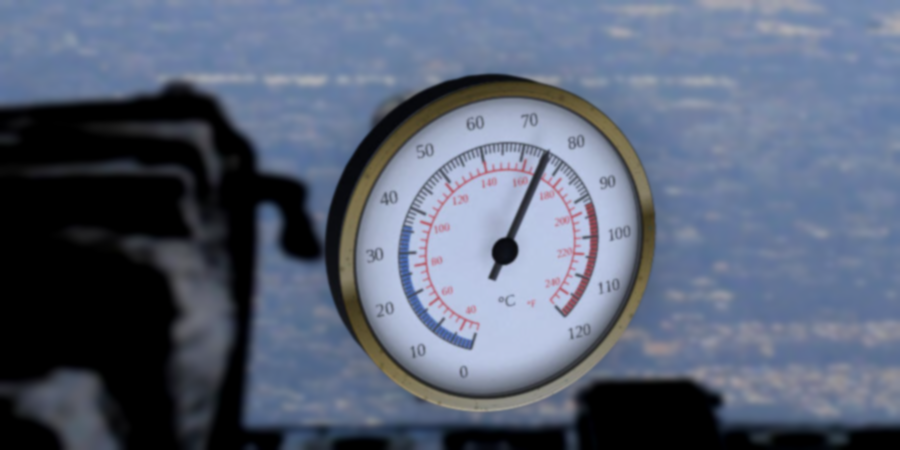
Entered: 75 °C
